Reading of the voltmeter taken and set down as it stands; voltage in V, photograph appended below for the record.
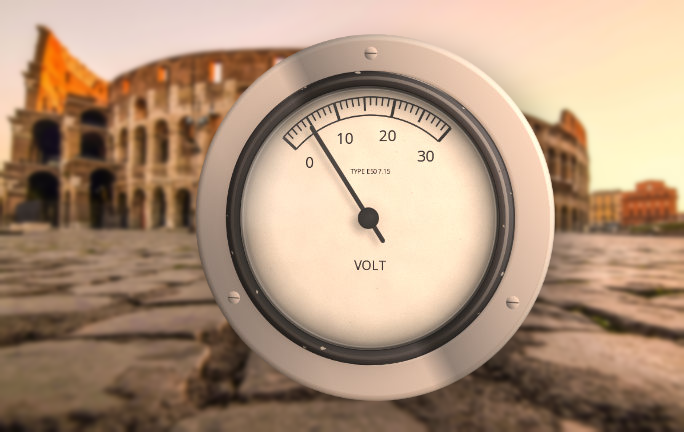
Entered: 5 V
